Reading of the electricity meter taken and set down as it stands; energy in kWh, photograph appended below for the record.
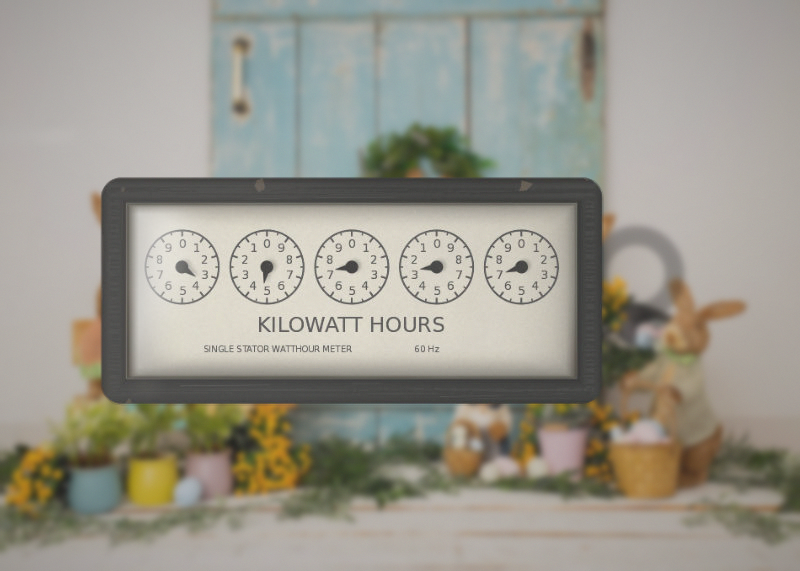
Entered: 34727 kWh
